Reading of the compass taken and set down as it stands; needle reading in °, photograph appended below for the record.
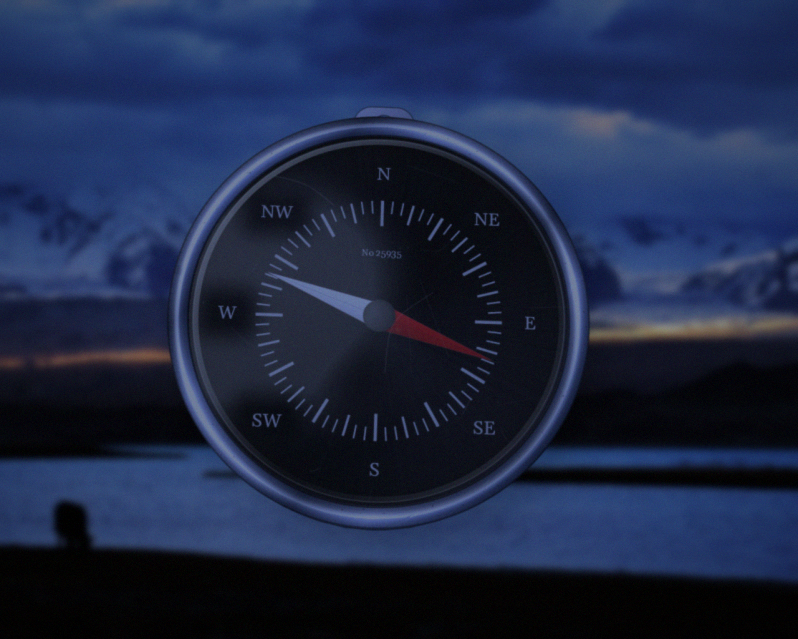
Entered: 110 °
